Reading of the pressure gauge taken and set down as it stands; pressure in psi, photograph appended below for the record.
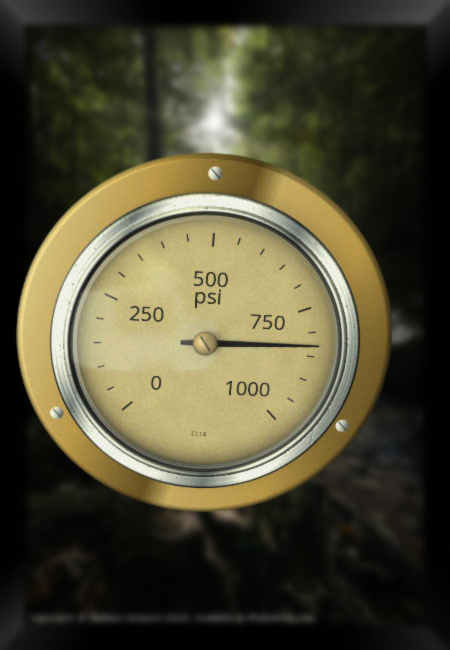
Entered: 825 psi
